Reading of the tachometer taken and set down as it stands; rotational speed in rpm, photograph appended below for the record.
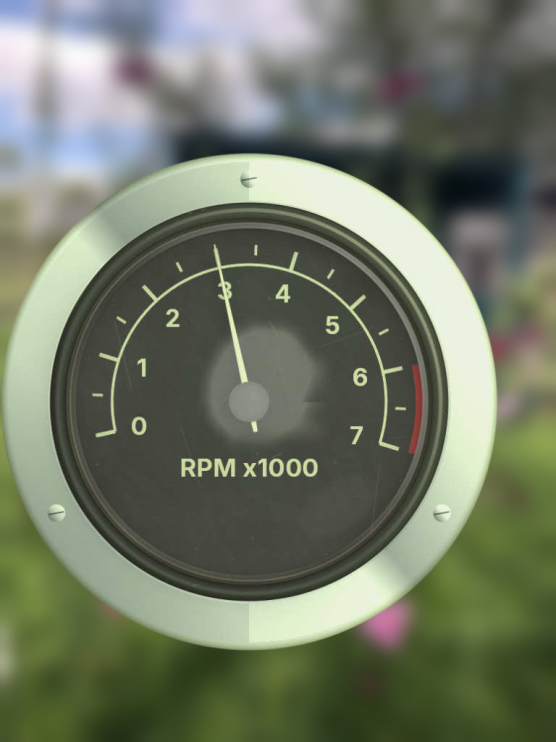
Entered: 3000 rpm
